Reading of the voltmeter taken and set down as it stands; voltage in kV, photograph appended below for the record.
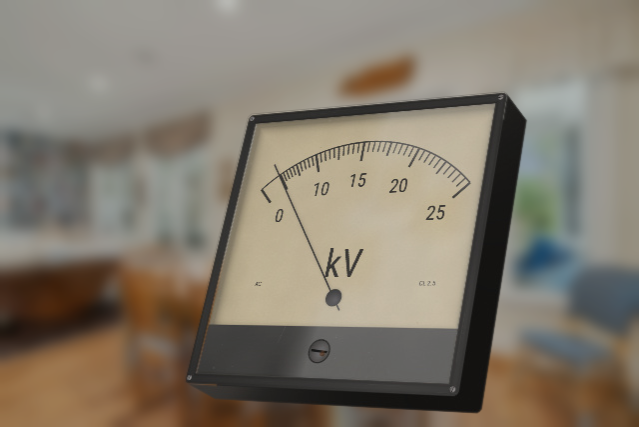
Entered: 5 kV
